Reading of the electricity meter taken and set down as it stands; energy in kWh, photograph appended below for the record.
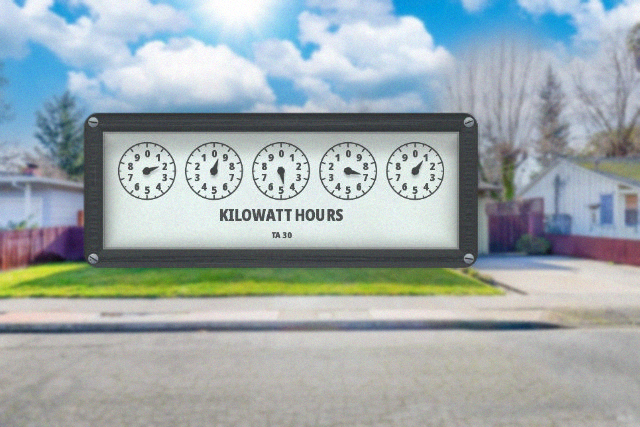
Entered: 19471 kWh
